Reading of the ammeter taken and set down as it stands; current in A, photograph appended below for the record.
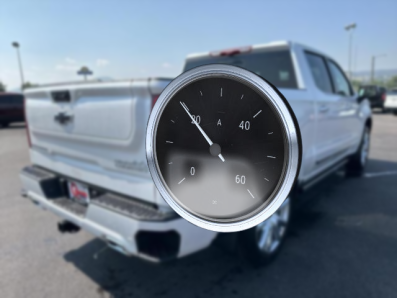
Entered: 20 A
